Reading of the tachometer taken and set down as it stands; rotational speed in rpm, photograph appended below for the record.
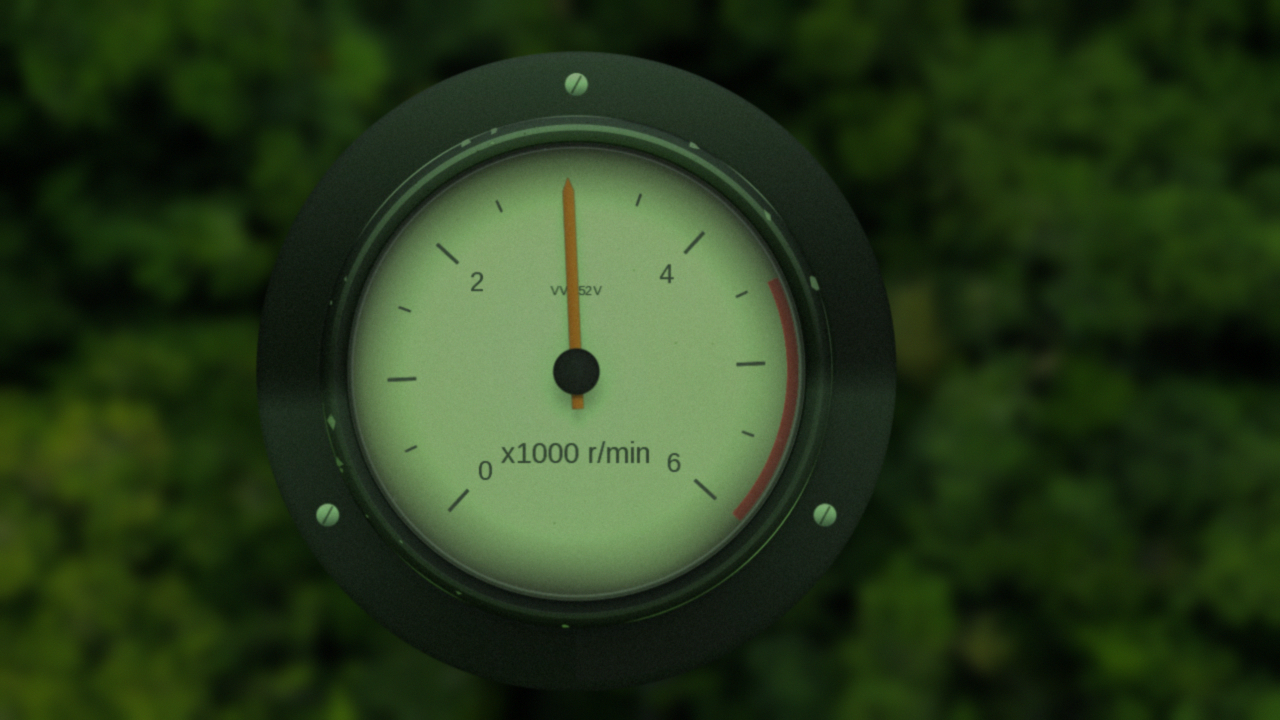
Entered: 3000 rpm
